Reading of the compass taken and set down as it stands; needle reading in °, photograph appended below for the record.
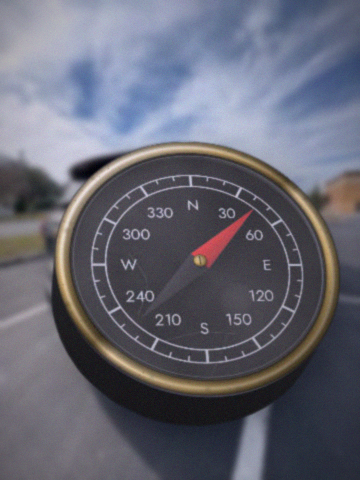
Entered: 45 °
